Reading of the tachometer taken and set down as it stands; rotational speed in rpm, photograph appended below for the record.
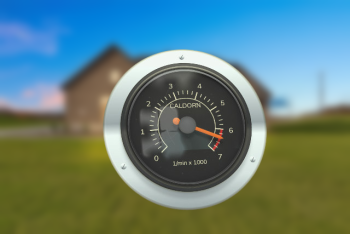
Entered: 6400 rpm
